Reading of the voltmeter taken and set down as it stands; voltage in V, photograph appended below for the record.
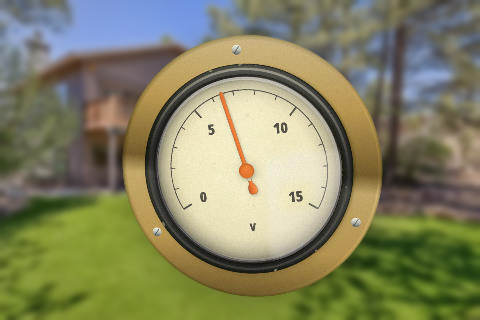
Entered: 6.5 V
